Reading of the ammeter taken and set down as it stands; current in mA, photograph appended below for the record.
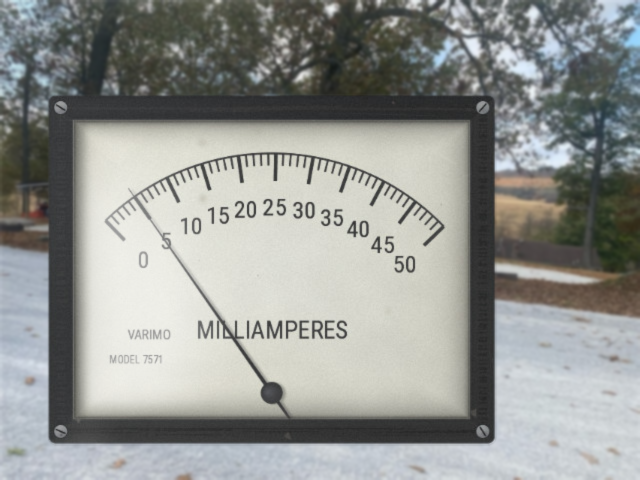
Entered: 5 mA
